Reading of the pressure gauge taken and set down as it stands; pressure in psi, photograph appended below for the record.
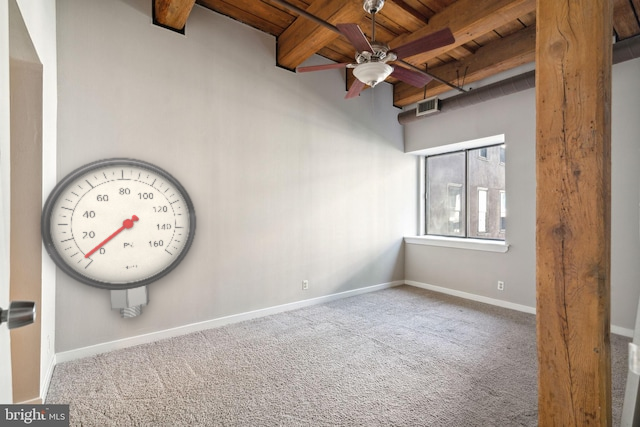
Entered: 5 psi
